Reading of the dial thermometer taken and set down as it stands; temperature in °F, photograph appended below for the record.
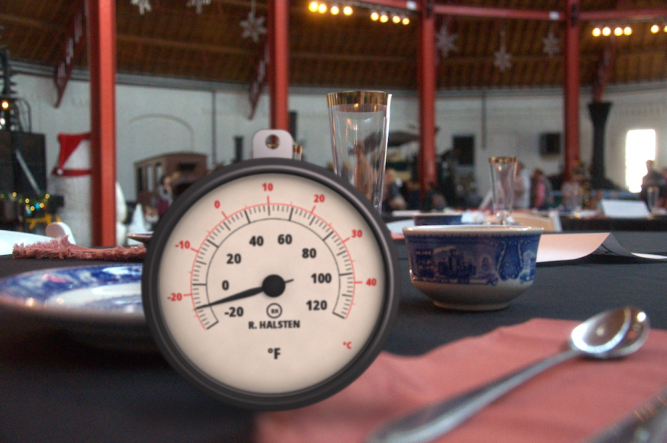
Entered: -10 °F
